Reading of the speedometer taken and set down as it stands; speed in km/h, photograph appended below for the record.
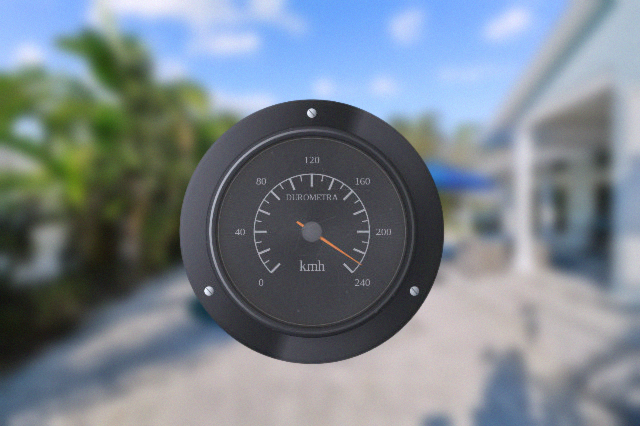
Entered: 230 km/h
